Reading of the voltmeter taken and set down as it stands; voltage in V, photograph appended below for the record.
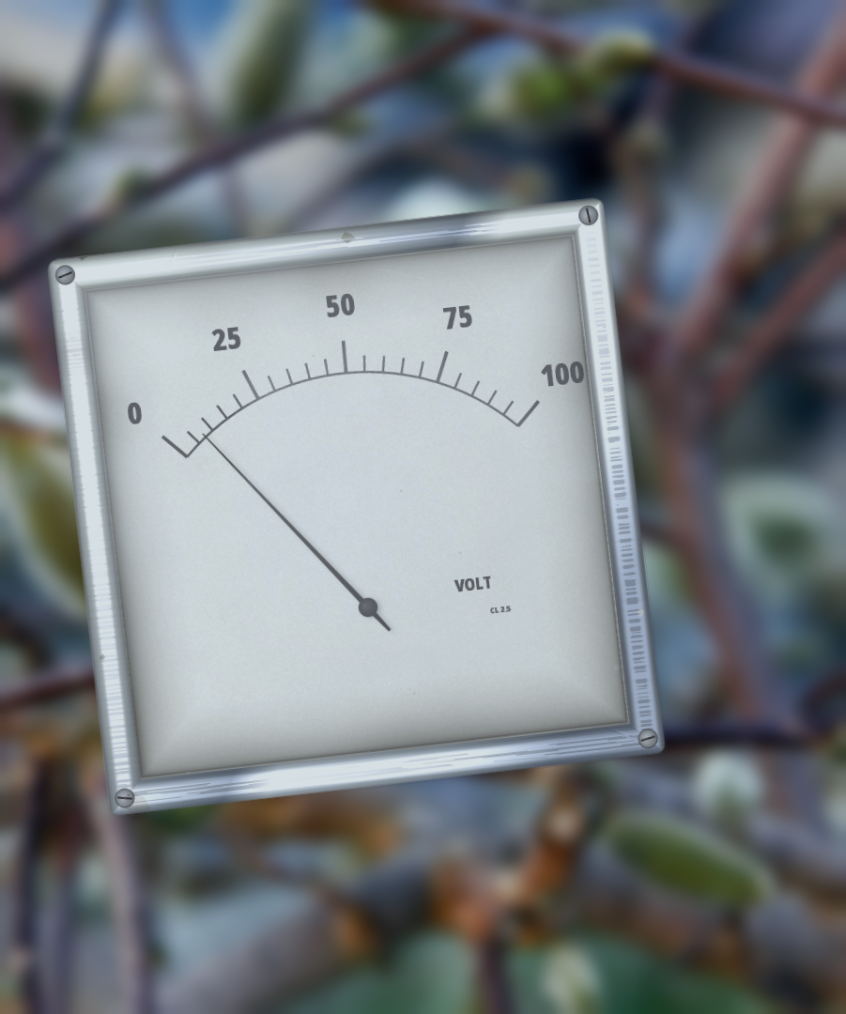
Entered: 7.5 V
